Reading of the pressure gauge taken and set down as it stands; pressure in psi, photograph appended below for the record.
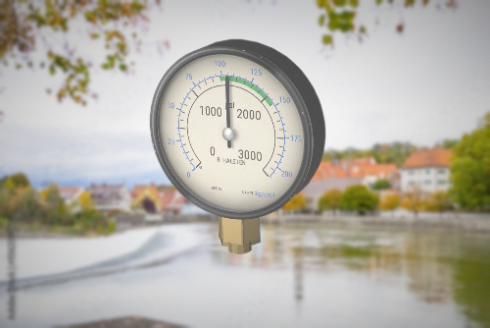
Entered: 1500 psi
